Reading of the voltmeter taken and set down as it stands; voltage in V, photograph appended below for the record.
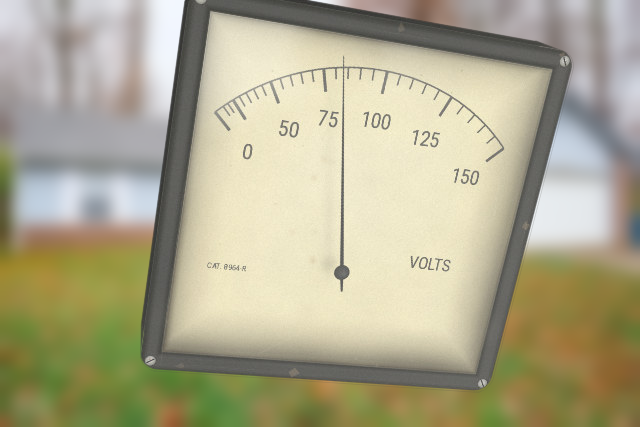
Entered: 82.5 V
